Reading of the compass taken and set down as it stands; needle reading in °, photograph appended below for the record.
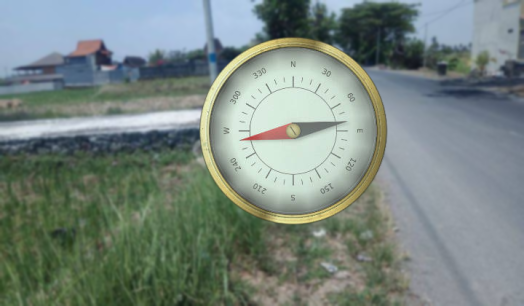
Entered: 260 °
